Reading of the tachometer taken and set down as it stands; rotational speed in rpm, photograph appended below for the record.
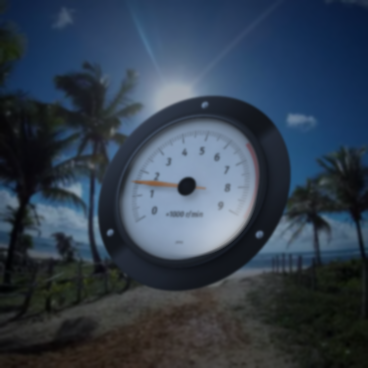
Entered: 1500 rpm
